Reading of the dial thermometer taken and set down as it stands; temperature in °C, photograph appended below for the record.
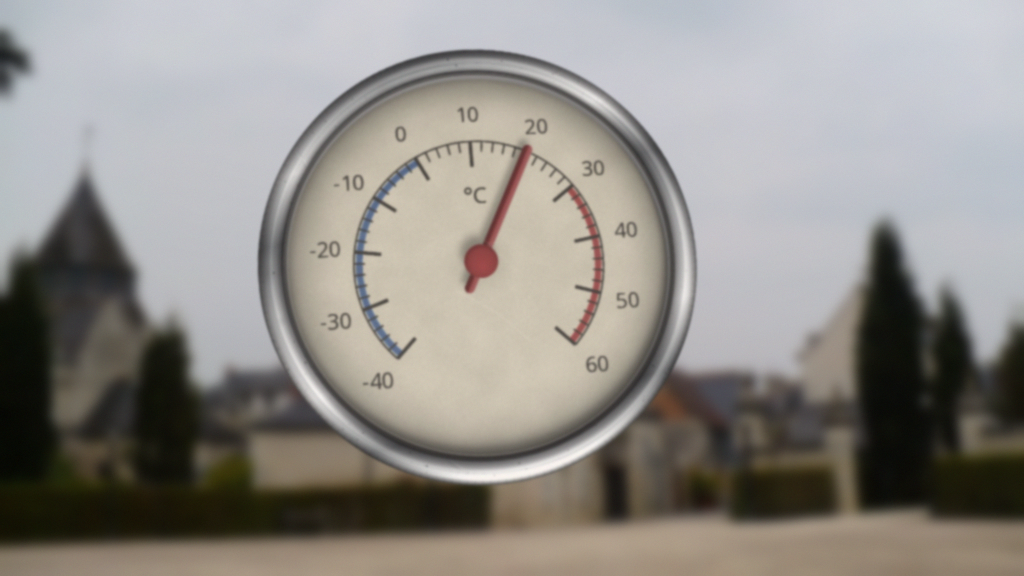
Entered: 20 °C
